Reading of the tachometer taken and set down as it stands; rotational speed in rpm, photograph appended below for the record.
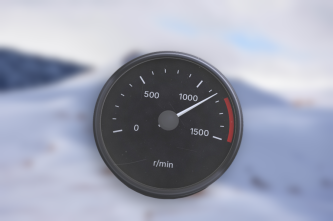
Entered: 1150 rpm
